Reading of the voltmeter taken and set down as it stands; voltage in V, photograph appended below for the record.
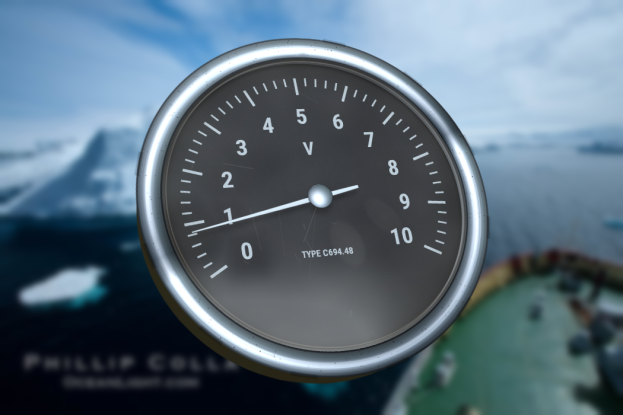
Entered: 0.8 V
